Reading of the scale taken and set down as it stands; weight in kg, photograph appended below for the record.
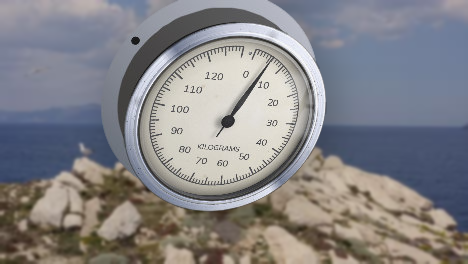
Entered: 5 kg
